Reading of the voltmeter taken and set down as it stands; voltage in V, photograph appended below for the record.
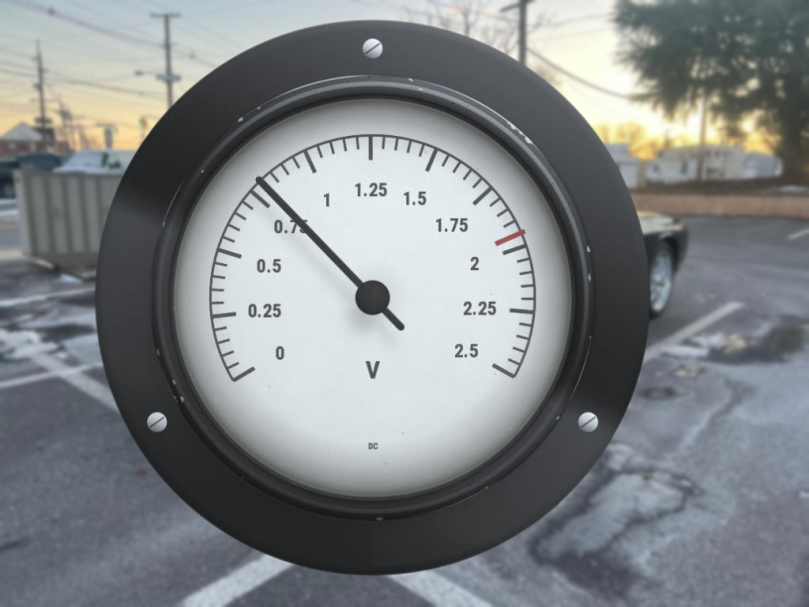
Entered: 0.8 V
